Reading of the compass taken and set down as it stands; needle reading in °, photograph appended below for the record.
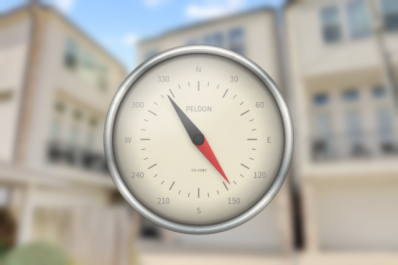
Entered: 145 °
